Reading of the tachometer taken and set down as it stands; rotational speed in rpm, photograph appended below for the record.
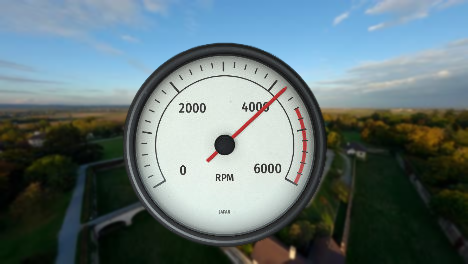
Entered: 4200 rpm
